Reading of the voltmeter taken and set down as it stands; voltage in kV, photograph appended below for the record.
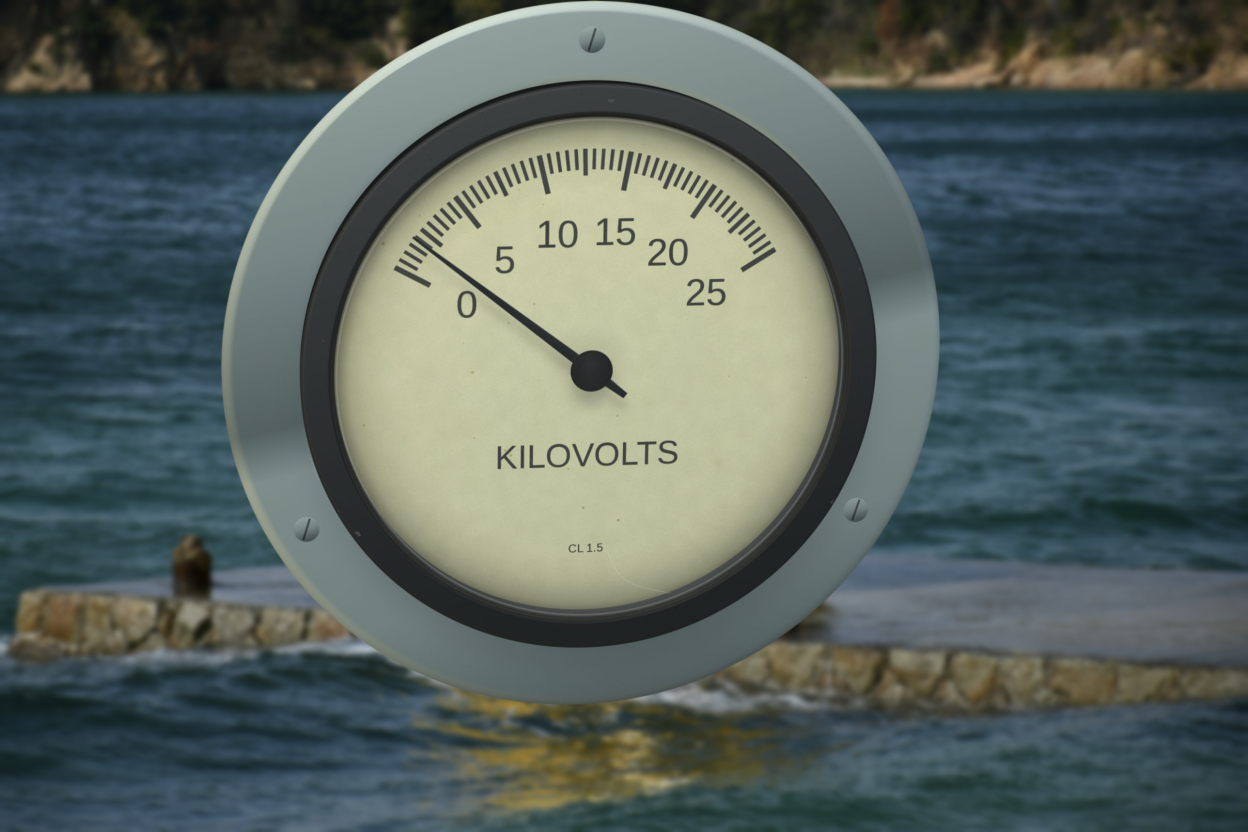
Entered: 2 kV
